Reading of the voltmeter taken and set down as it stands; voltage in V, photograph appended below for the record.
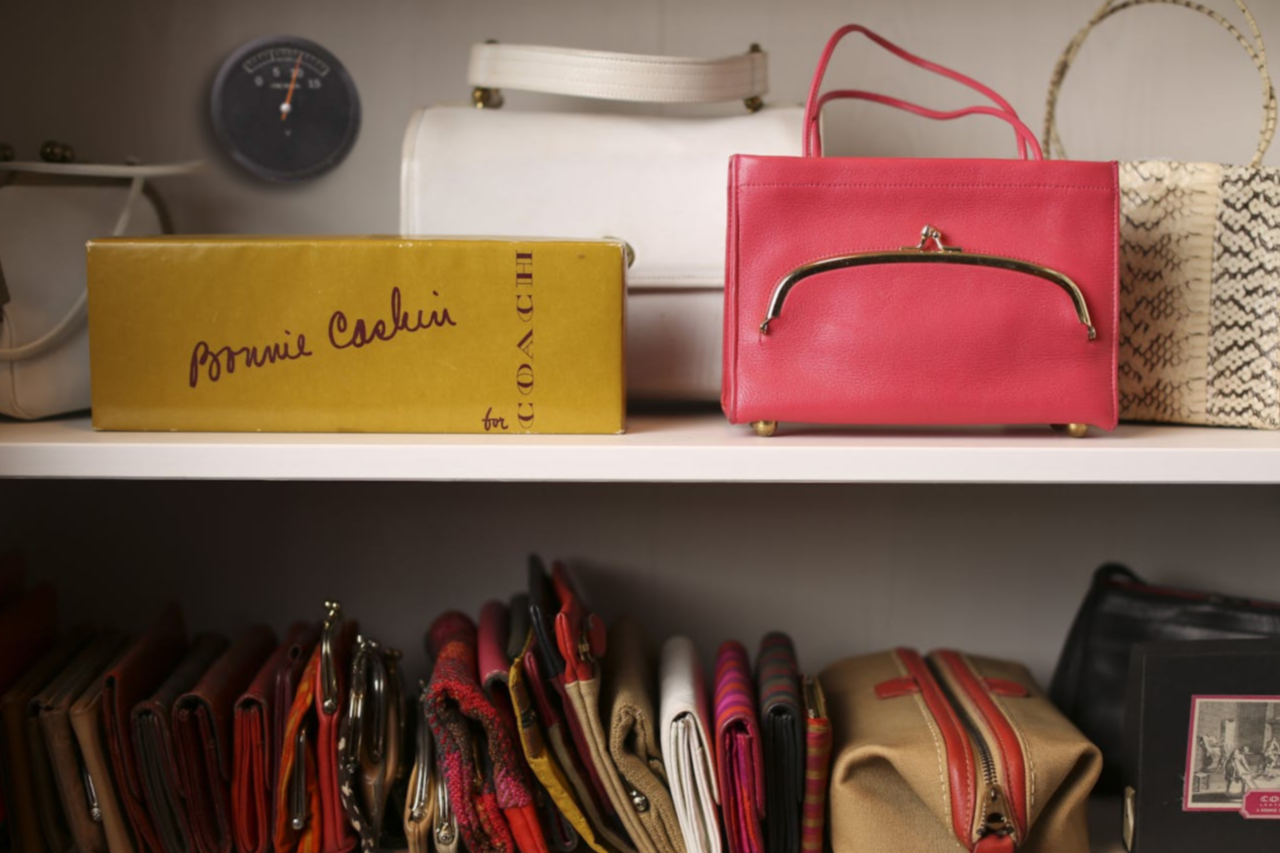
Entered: 10 V
